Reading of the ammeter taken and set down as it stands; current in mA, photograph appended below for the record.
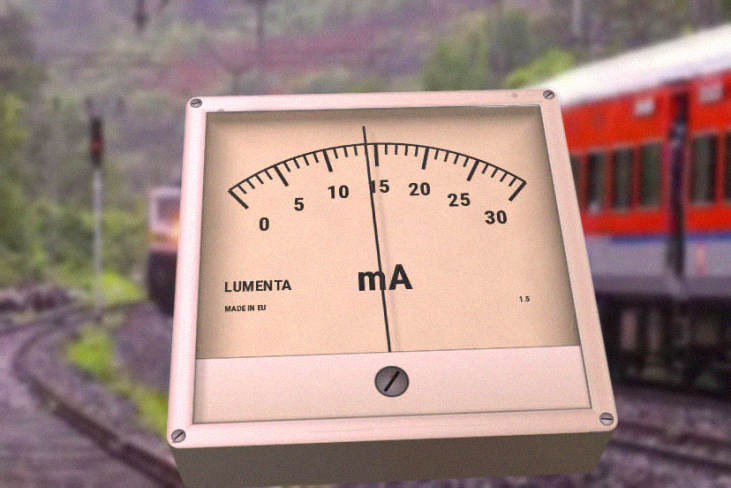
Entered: 14 mA
